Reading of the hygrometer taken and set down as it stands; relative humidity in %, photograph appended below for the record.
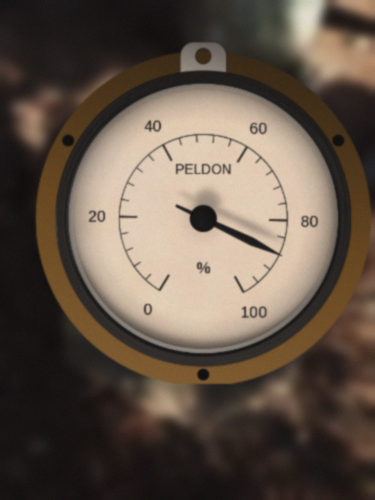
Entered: 88 %
